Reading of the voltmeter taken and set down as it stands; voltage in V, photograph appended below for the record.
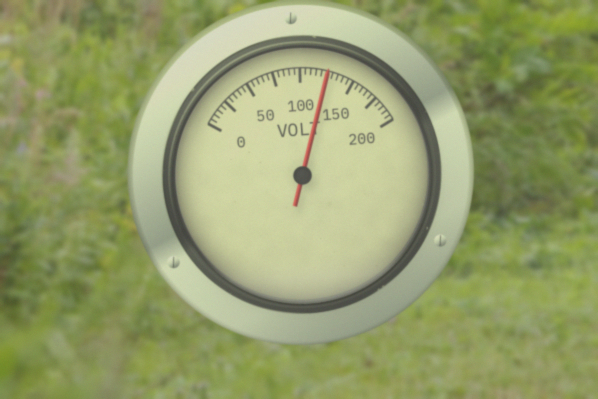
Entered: 125 V
